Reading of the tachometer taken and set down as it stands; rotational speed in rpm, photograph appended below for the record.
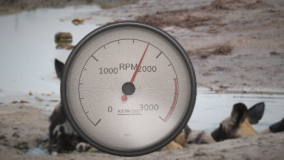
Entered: 1800 rpm
